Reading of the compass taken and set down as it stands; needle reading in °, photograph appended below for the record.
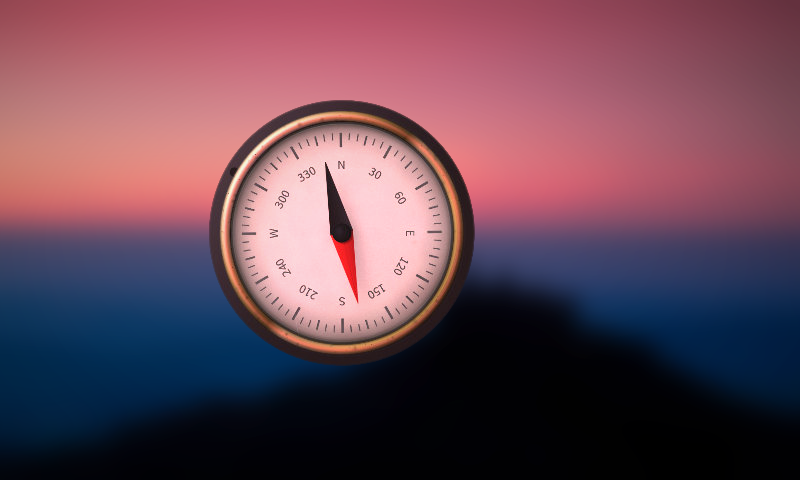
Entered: 167.5 °
